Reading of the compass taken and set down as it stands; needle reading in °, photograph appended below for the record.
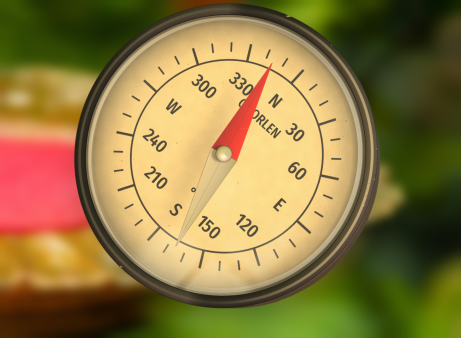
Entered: 345 °
